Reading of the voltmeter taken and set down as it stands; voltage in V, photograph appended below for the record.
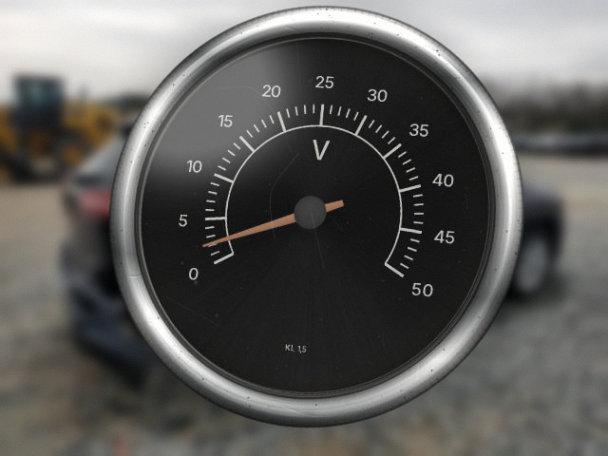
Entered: 2 V
